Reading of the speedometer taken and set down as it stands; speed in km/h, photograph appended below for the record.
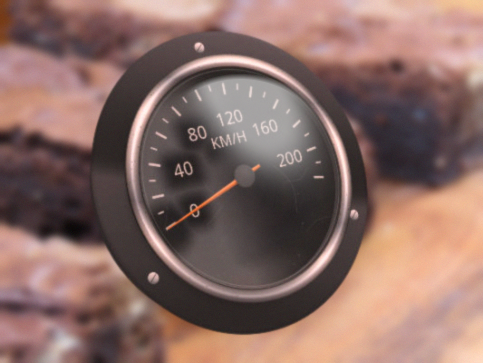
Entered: 0 km/h
